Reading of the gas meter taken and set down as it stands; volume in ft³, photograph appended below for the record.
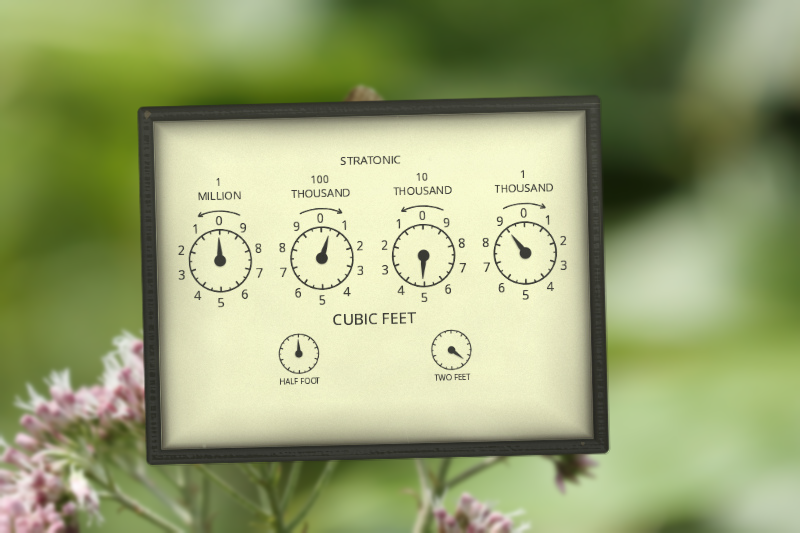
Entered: 4900 ft³
